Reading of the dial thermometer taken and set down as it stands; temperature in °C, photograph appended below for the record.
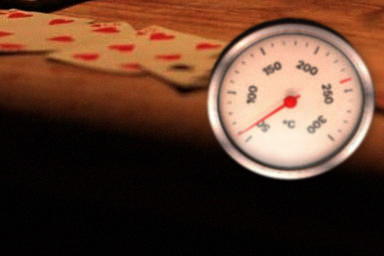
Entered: 60 °C
